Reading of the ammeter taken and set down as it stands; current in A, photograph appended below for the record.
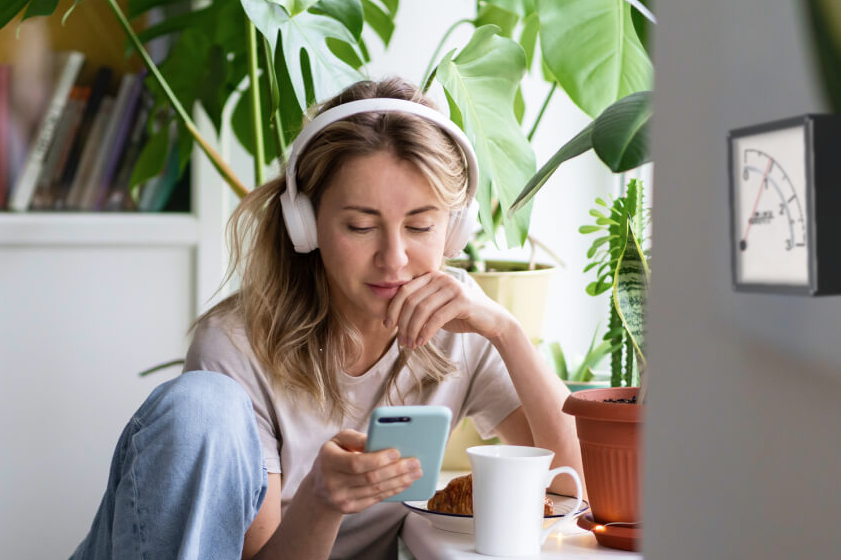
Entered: 1 A
